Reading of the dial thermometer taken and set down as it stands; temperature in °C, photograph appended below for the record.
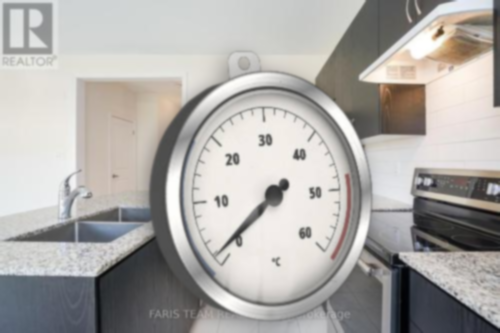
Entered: 2 °C
